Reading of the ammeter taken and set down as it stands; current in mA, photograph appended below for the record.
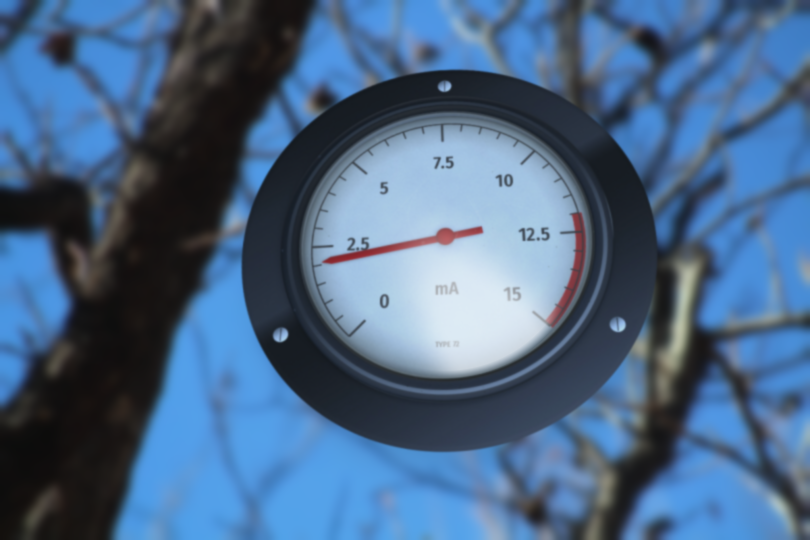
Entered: 2 mA
